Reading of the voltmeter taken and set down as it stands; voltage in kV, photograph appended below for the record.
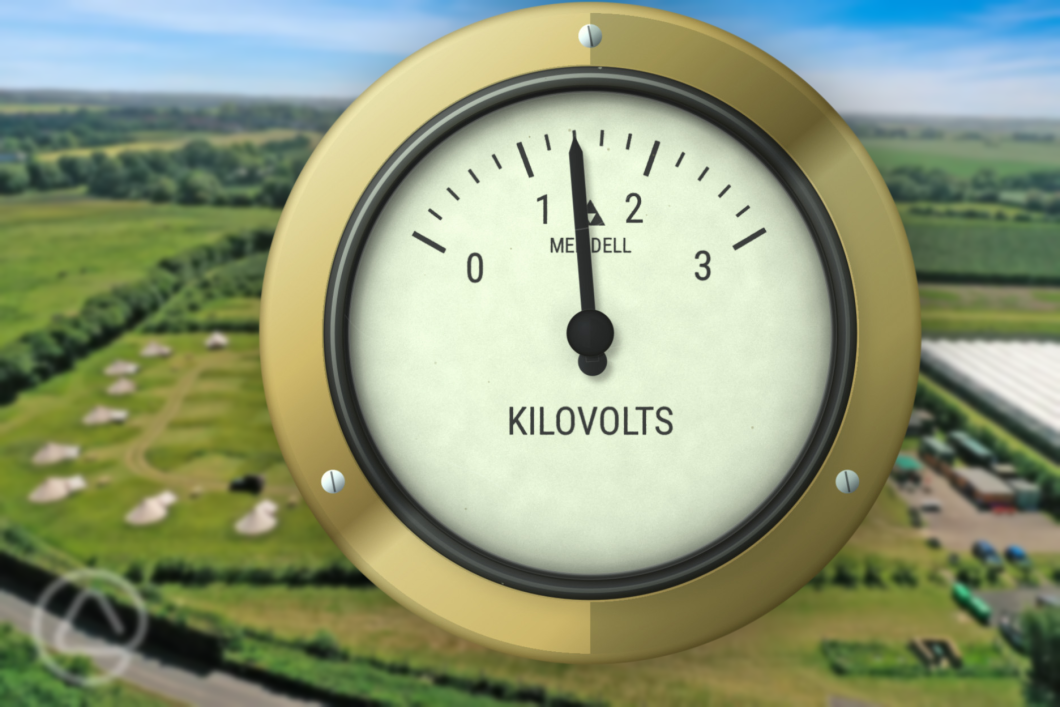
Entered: 1.4 kV
